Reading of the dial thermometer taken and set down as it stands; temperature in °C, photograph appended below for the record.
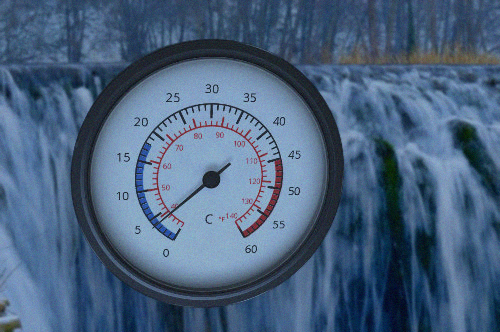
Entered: 4 °C
